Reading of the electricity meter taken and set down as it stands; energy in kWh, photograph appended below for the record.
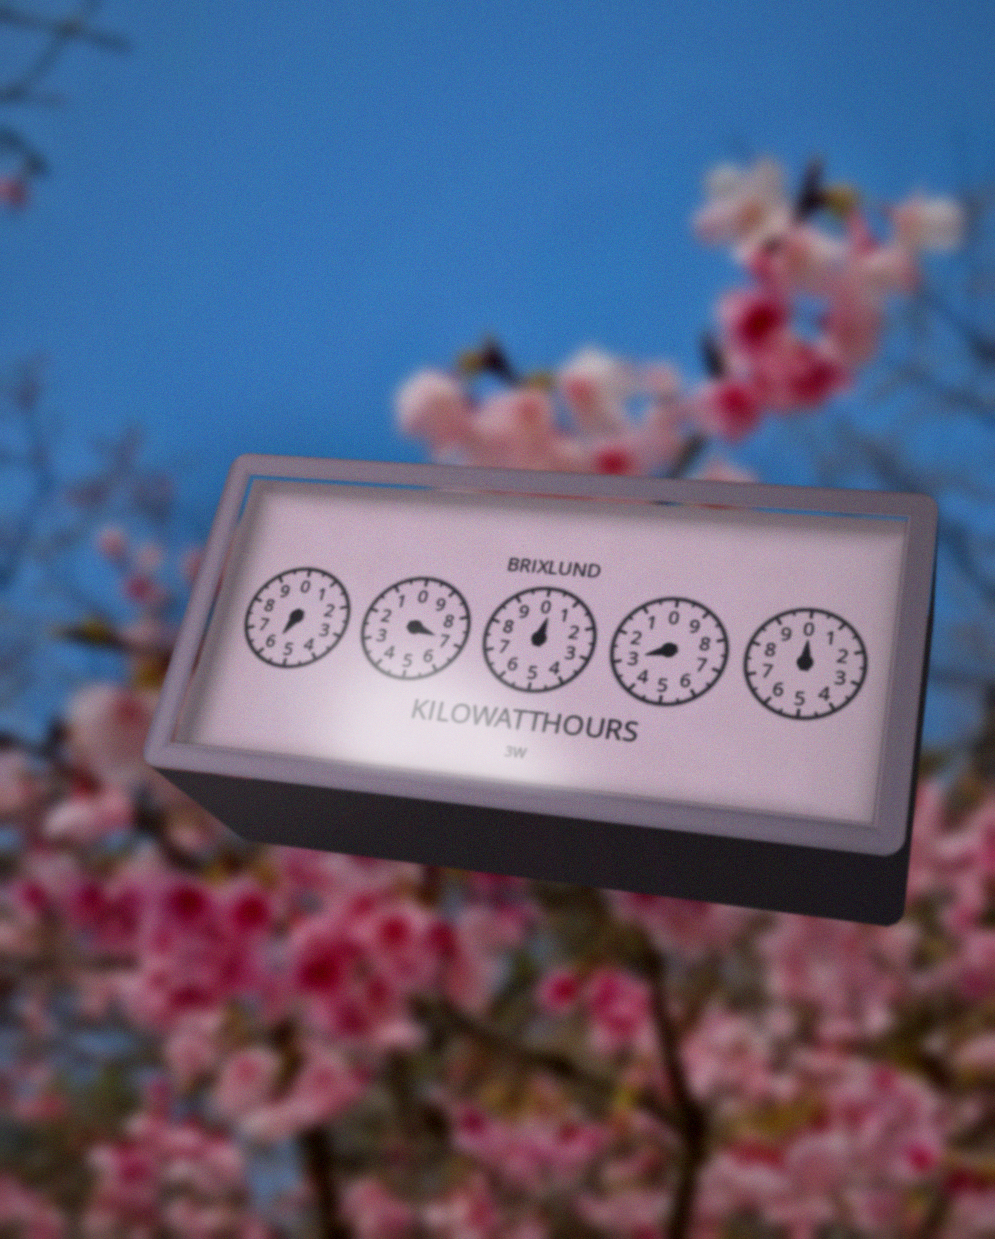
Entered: 57030 kWh
